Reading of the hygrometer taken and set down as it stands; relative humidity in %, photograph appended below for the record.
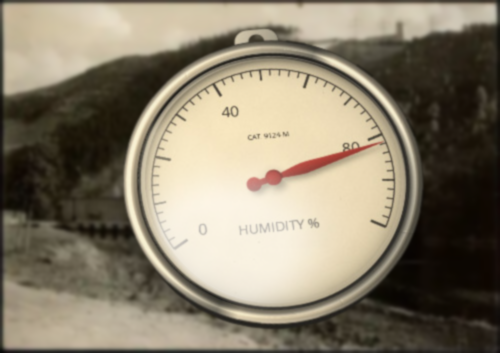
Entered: 82 %
